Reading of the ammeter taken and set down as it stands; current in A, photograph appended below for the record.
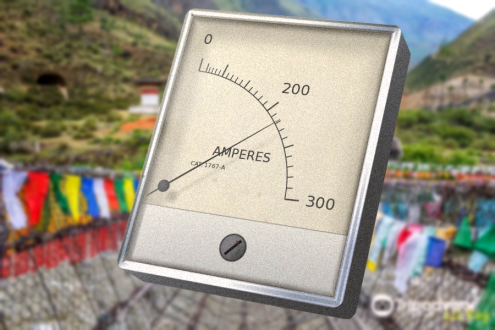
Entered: 220 A
